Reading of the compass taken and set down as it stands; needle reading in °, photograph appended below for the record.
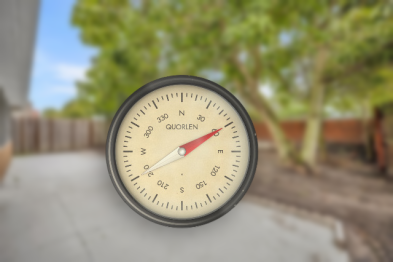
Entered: 60 °
